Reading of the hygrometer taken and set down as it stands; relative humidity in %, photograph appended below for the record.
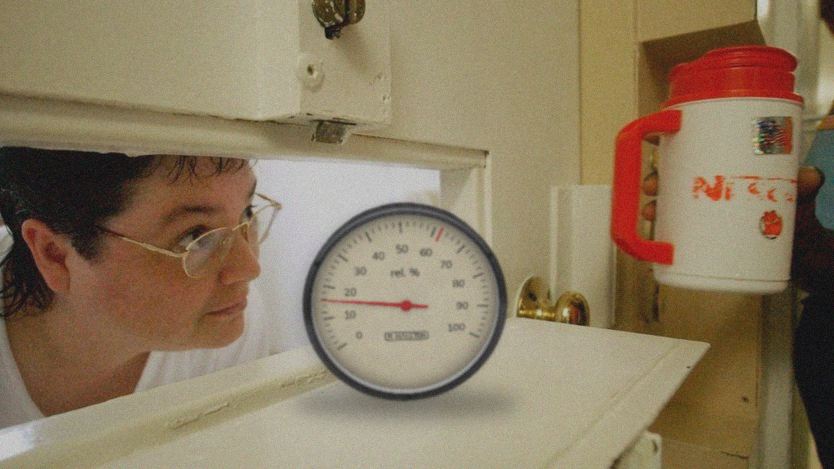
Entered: 16 %
